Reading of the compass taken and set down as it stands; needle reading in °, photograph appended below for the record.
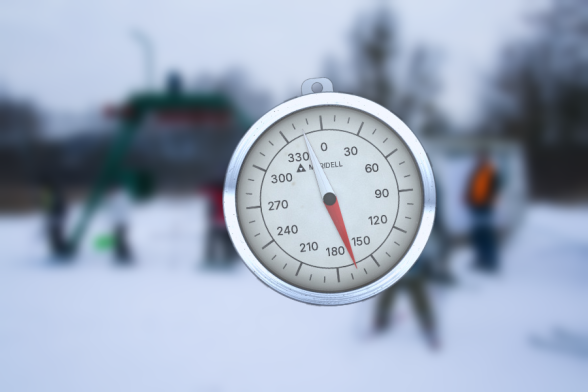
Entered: 165 °
